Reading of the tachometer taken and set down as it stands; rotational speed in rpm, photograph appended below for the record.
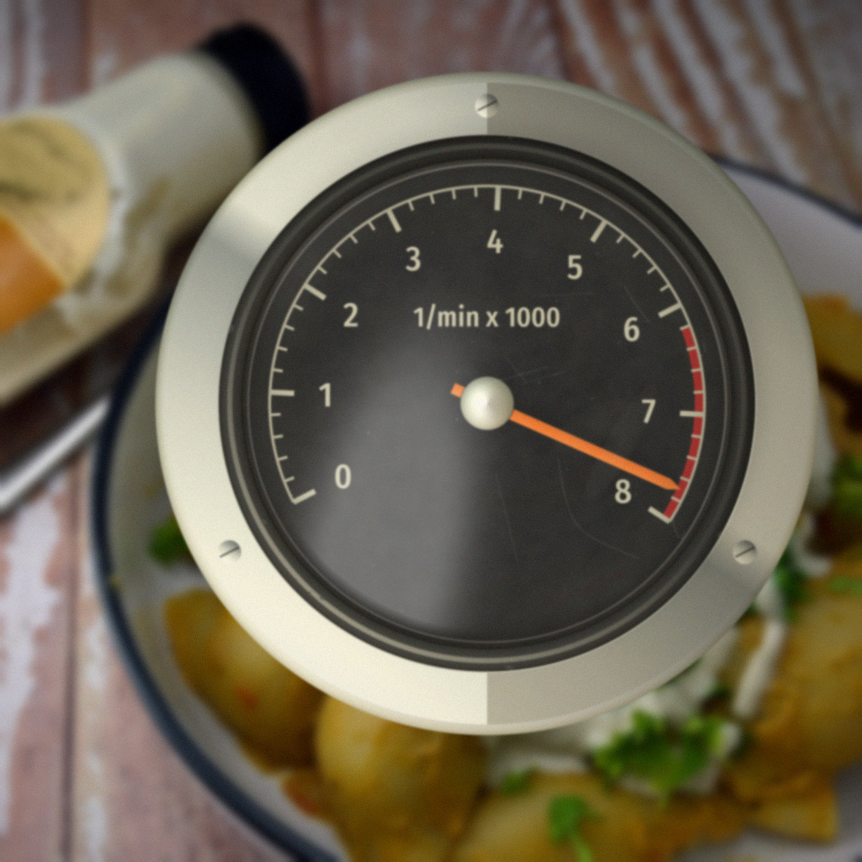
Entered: 7700 rpm
